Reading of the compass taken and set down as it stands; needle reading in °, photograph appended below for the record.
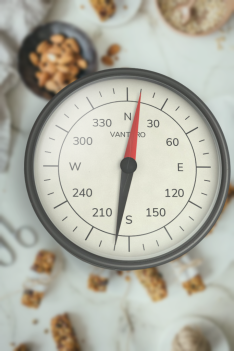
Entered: 10 °
